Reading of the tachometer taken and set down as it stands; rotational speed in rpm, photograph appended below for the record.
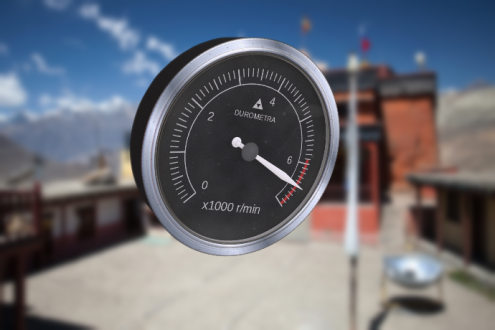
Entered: 6500 rpm
